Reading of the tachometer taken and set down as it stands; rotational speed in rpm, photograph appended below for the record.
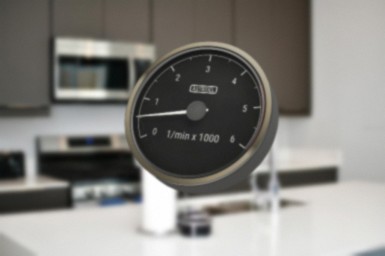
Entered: 500 rpm
